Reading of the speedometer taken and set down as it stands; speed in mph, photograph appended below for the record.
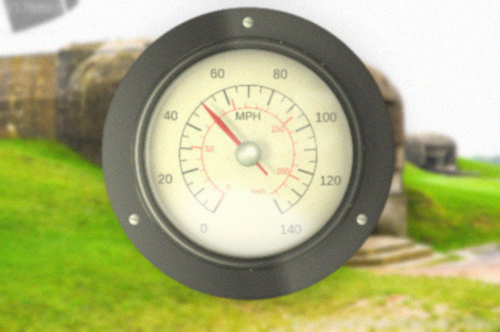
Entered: 50 mph
